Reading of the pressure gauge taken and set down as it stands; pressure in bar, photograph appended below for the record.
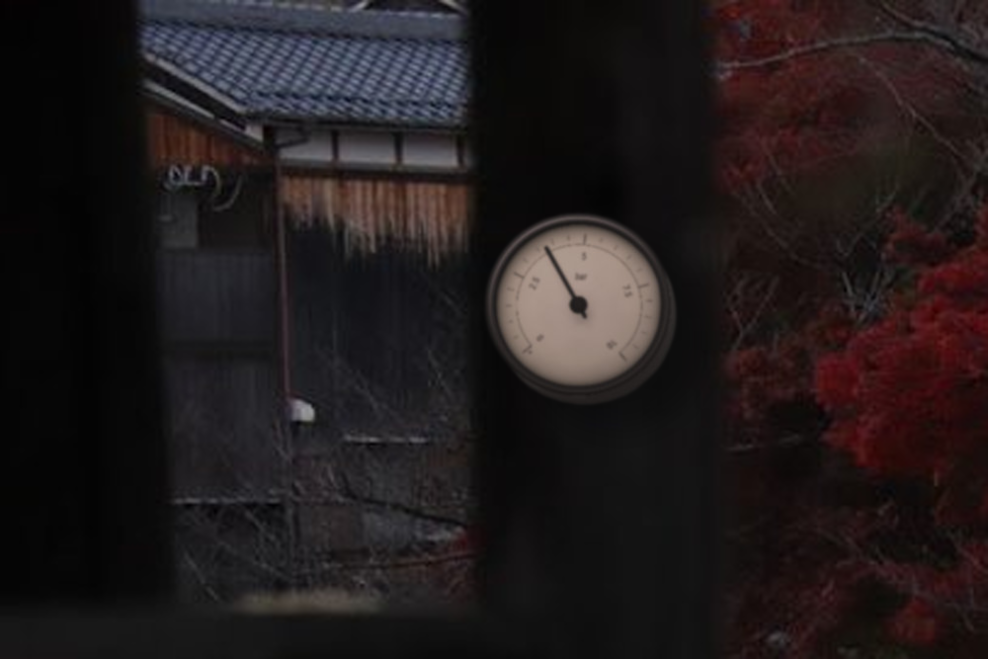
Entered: 3.75 bar
